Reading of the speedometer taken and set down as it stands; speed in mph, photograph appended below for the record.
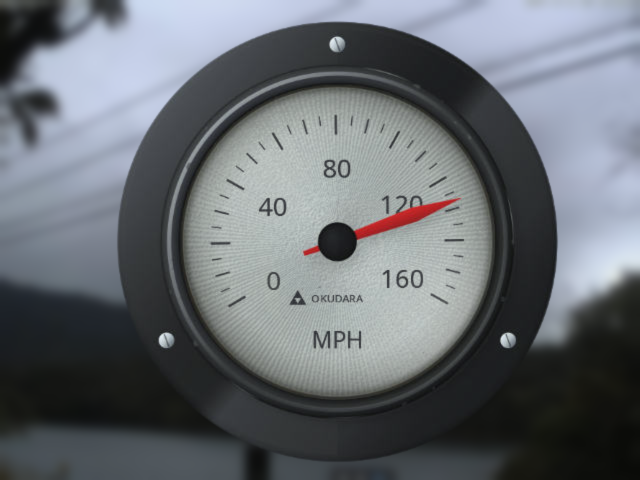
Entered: 127.5 mph
